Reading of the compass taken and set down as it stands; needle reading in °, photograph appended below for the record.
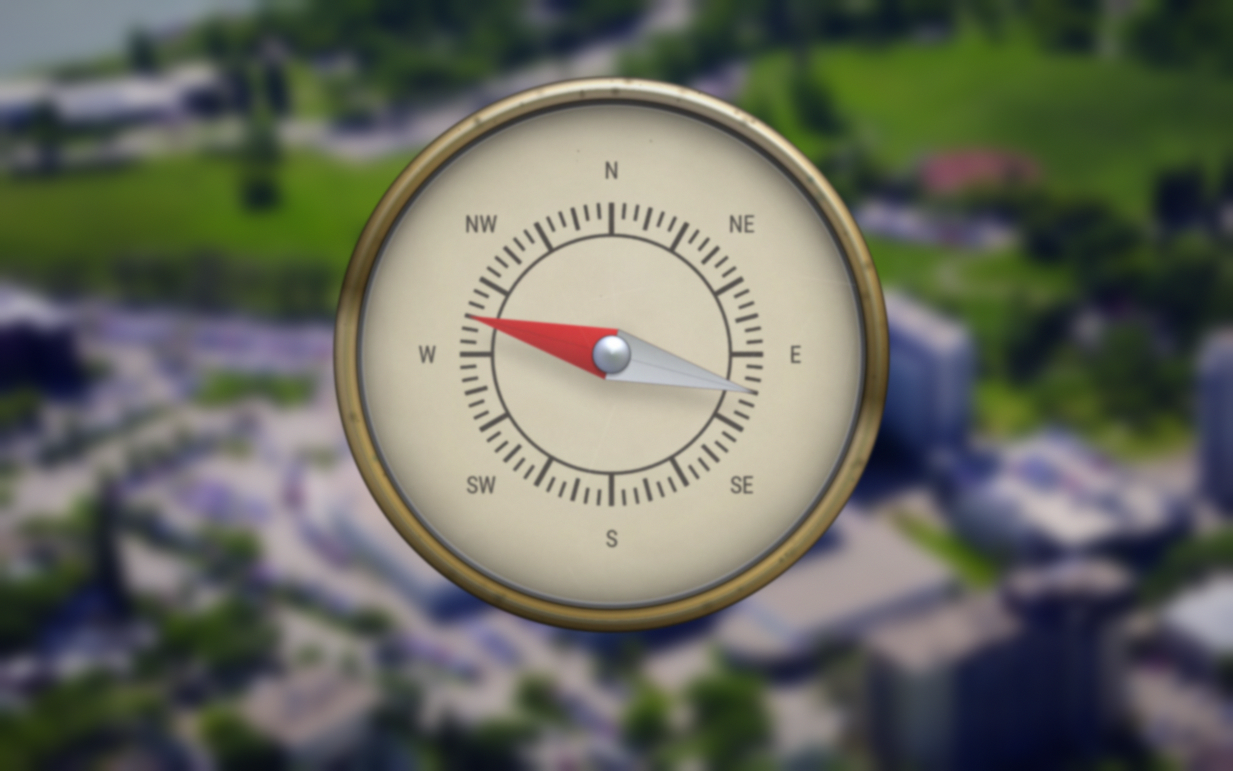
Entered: 285 °
